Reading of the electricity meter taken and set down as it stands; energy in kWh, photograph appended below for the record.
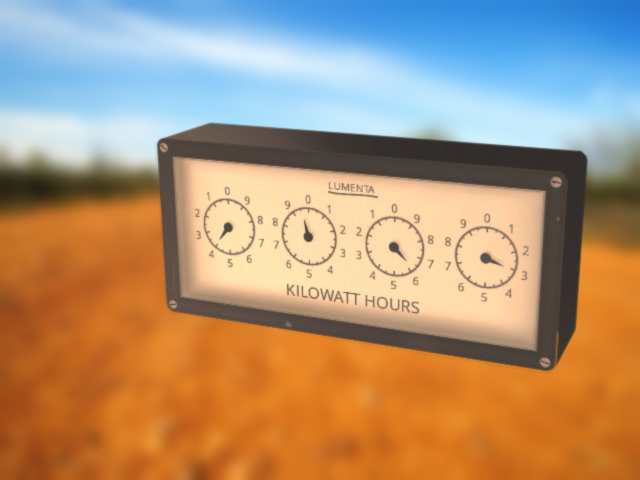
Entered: 3963 kWh
